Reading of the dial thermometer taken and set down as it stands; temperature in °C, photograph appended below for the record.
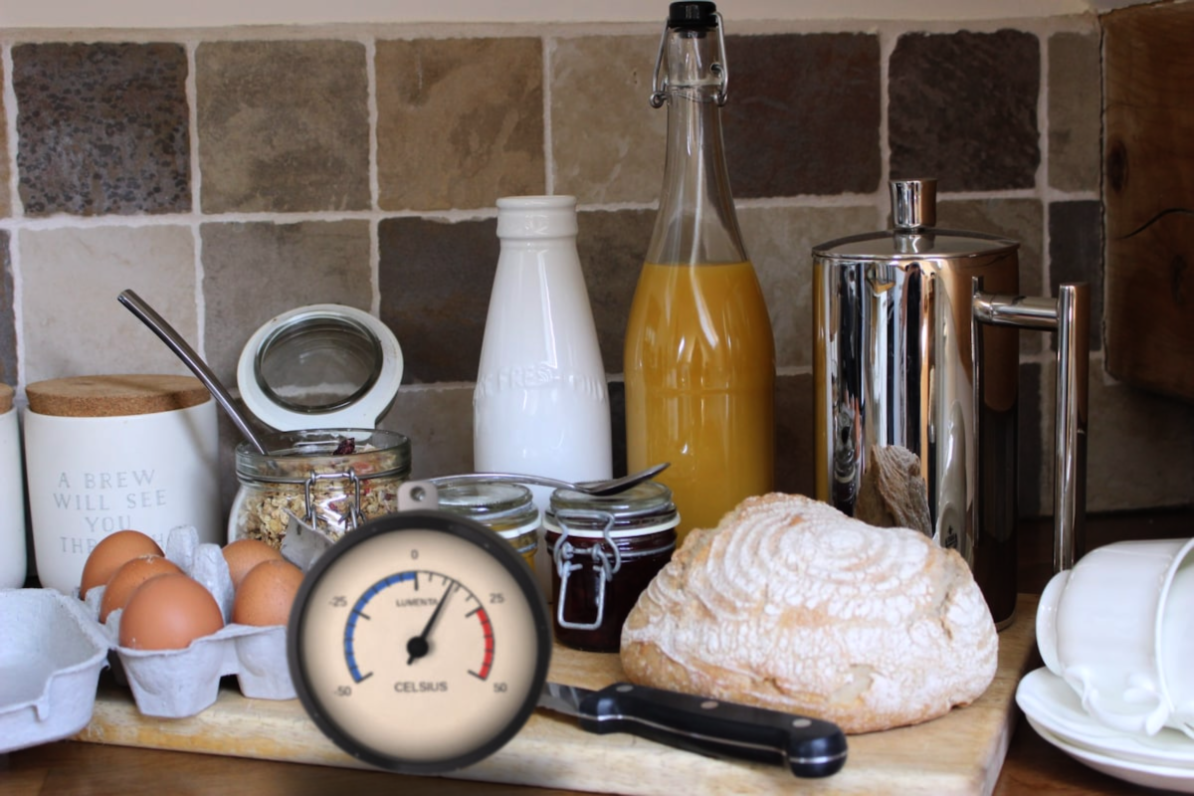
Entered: 12.5 °C
